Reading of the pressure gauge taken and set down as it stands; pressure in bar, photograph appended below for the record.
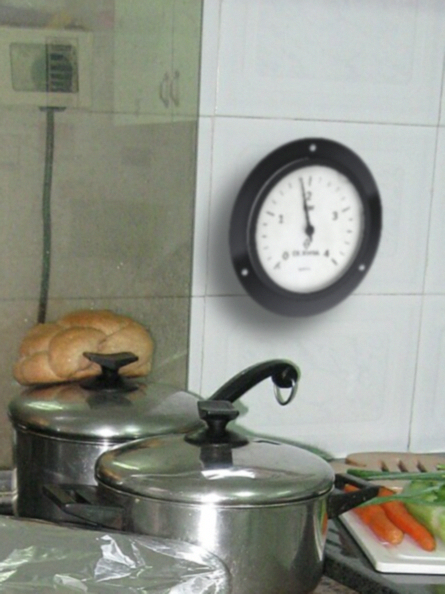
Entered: 1.8 bar
